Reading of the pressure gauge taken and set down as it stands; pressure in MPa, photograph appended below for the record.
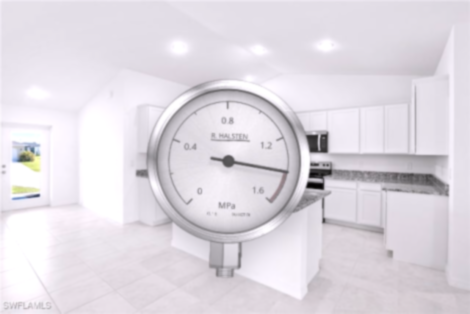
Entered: 1.4 MPa
